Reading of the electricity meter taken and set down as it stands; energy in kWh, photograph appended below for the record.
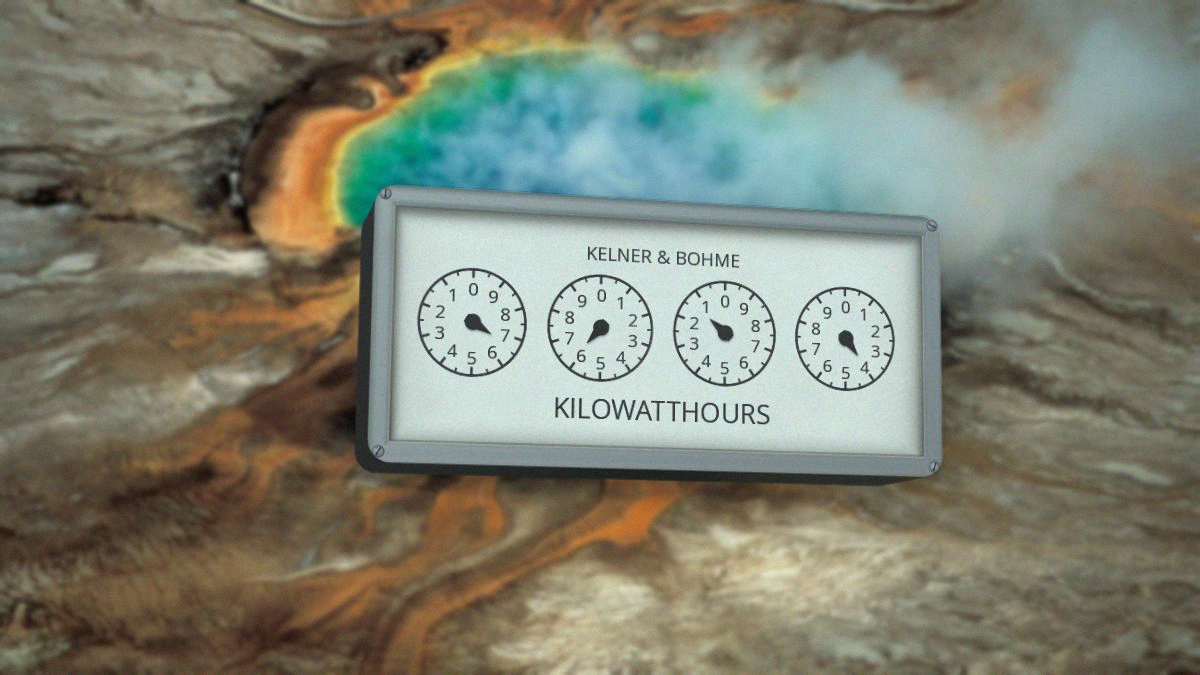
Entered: 6614 kWh
